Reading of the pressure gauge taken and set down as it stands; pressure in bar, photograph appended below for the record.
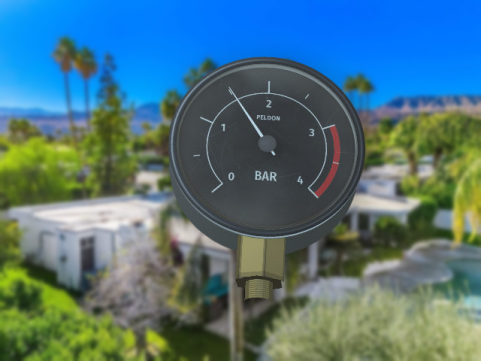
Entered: 1.5 bar
